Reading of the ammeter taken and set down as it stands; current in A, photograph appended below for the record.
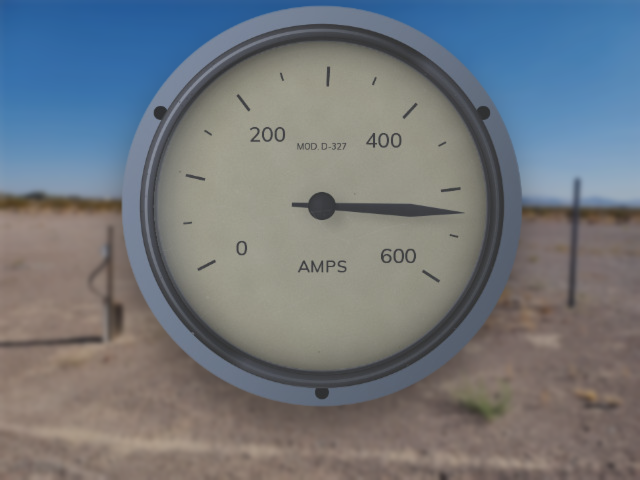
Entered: 525 A
